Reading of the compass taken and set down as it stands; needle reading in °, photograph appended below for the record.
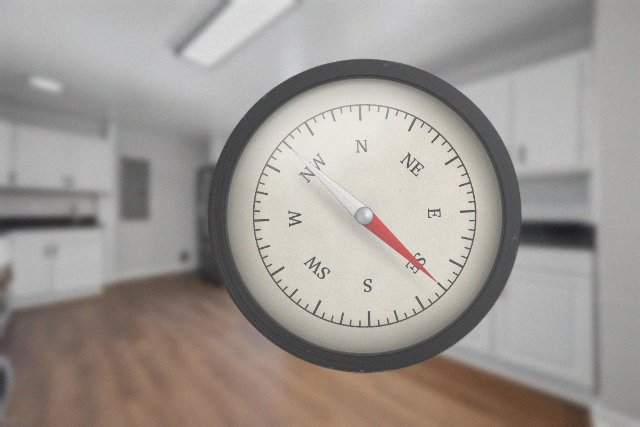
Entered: 135 °
